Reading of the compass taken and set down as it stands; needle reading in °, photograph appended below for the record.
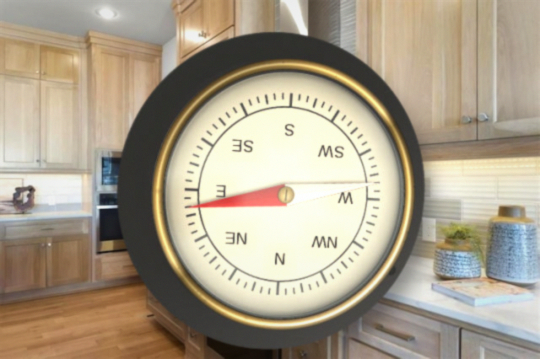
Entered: 80 °
